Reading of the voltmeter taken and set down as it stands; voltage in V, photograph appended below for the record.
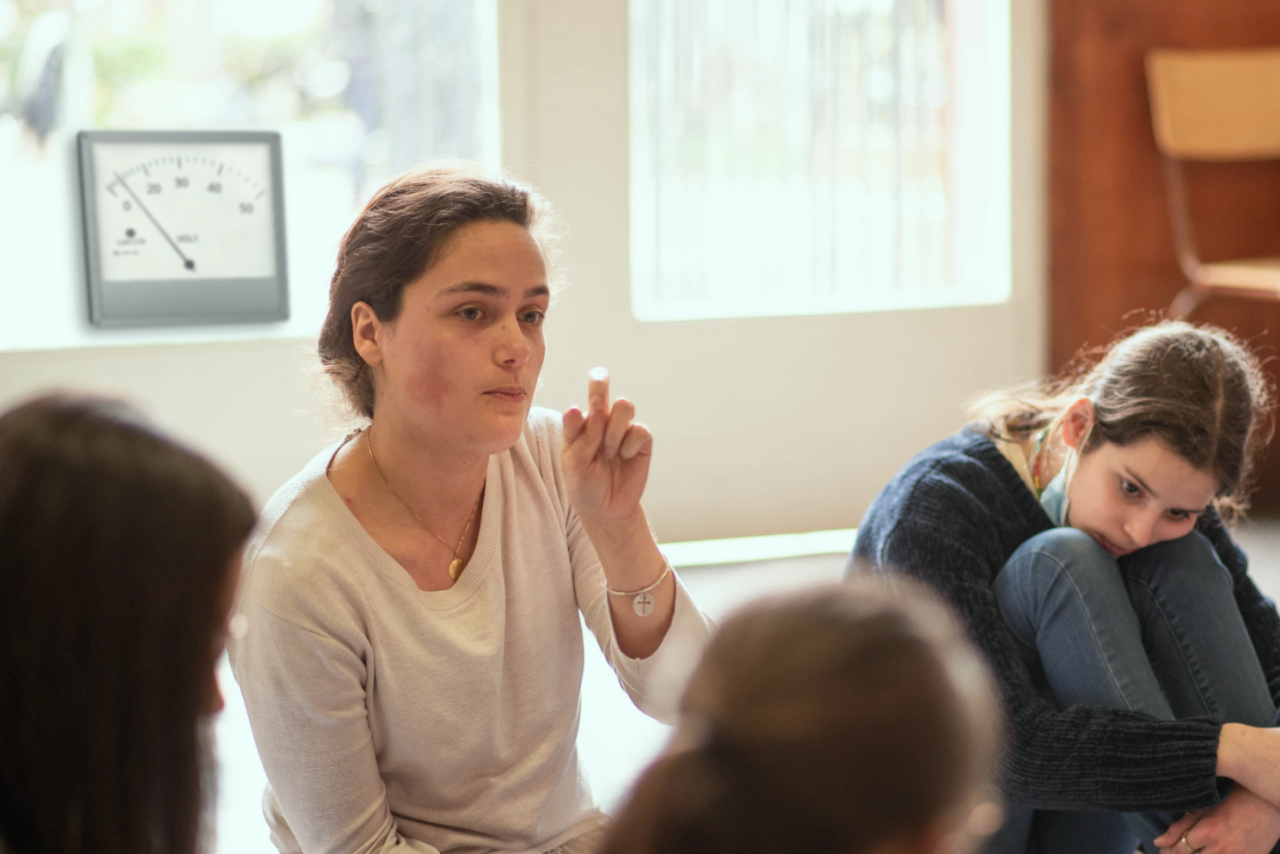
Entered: 10 V
